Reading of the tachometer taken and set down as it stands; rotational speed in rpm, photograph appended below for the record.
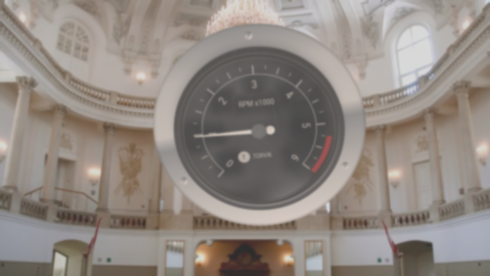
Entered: 1000 rpm
